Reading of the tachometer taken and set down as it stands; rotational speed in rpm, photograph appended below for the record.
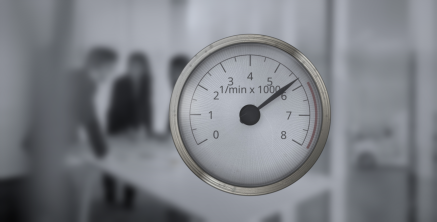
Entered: 5750 rpm
